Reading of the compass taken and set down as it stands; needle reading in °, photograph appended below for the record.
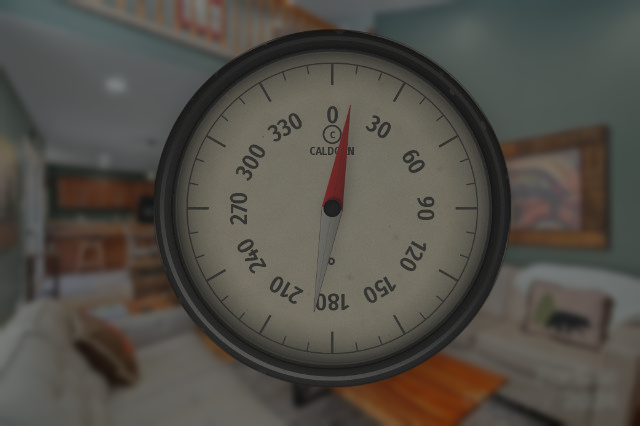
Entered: 10 °
